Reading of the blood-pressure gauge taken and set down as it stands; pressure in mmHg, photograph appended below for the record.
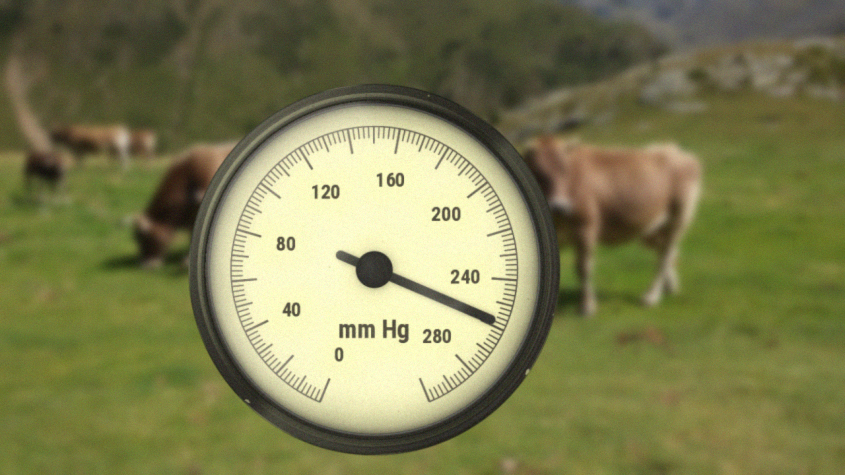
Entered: 258 mmHg
